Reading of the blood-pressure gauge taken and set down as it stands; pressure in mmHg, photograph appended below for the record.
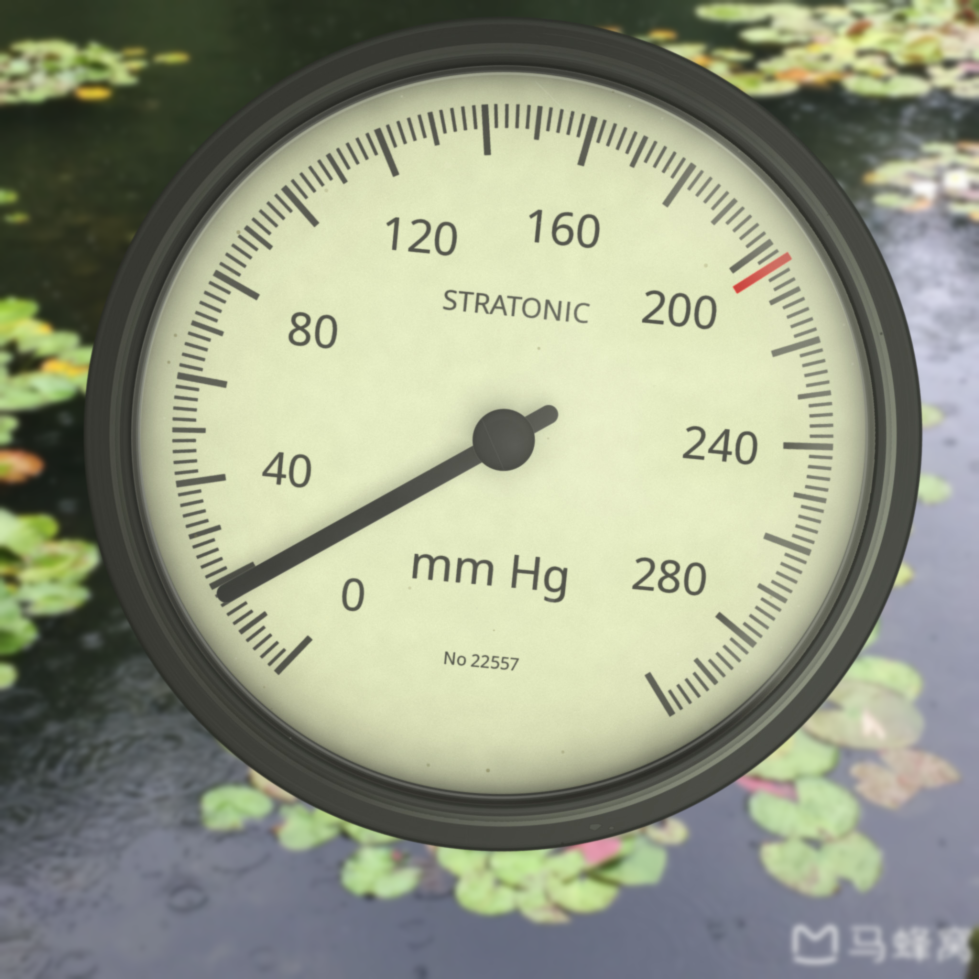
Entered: 18 mmHg
